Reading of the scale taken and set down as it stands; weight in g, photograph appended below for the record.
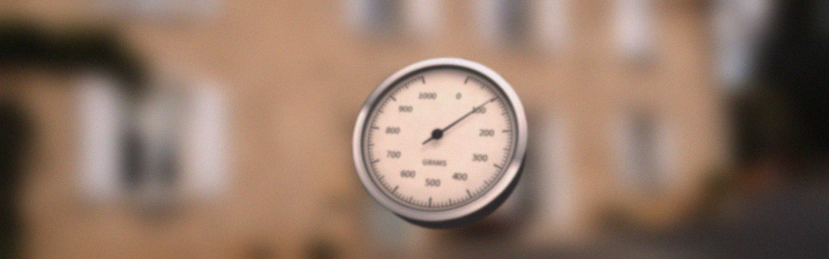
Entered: 100 g
